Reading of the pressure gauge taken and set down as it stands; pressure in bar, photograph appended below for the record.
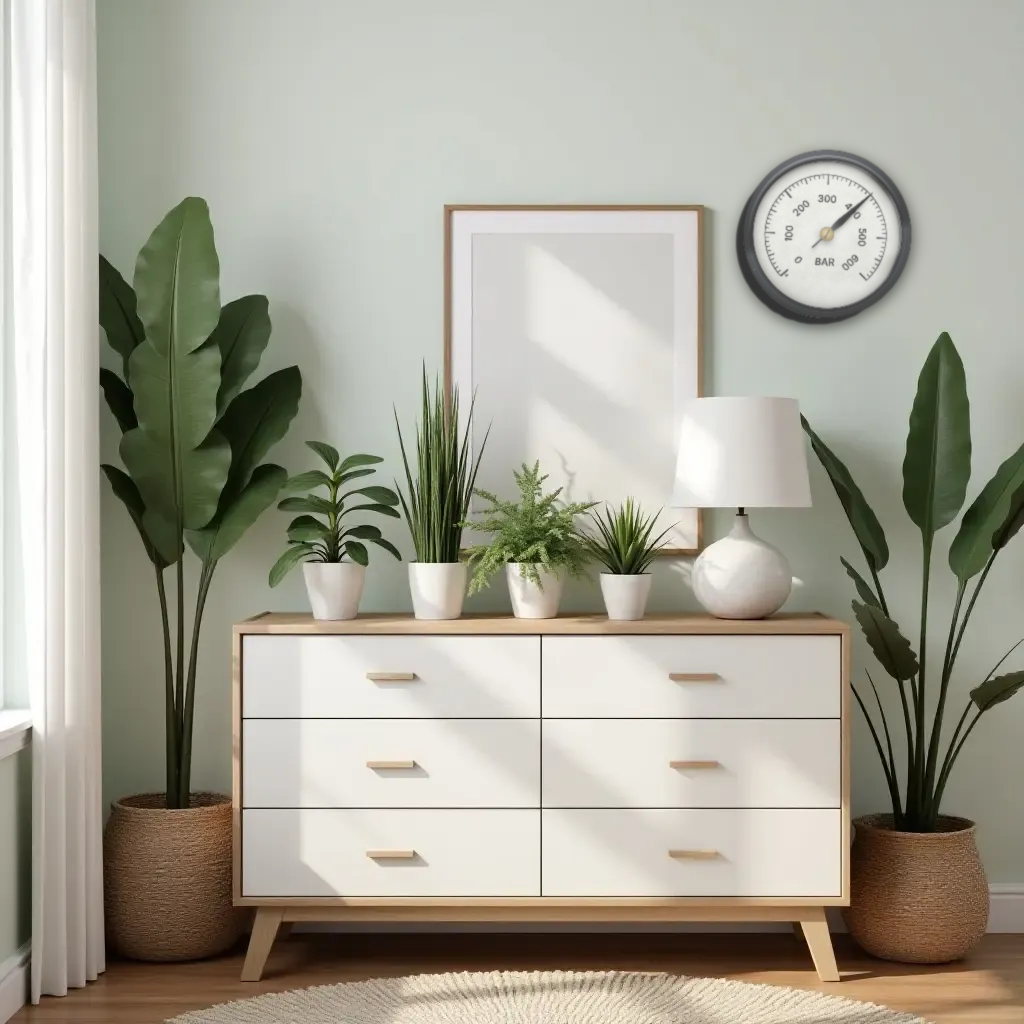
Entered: 400 bar
